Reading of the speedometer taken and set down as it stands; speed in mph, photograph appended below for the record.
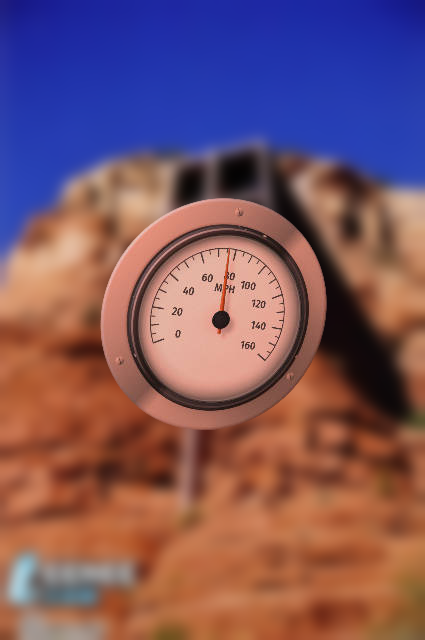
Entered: 75 mph
